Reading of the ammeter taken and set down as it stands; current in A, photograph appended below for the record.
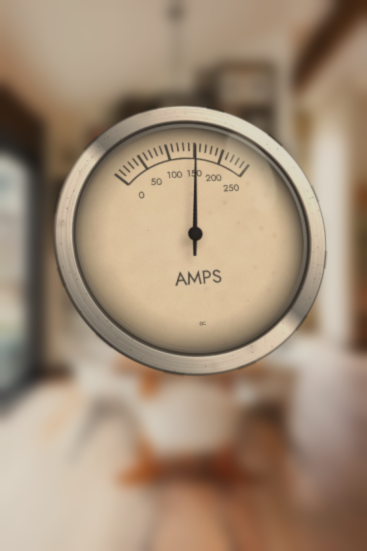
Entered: 150 A
